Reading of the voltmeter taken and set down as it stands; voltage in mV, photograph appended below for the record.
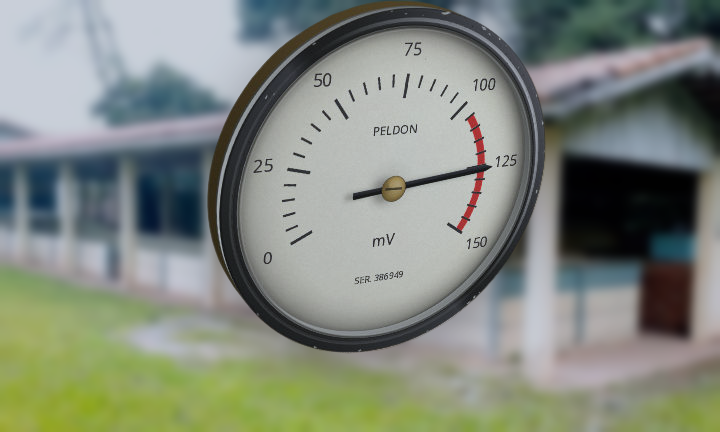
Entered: 125 mV
